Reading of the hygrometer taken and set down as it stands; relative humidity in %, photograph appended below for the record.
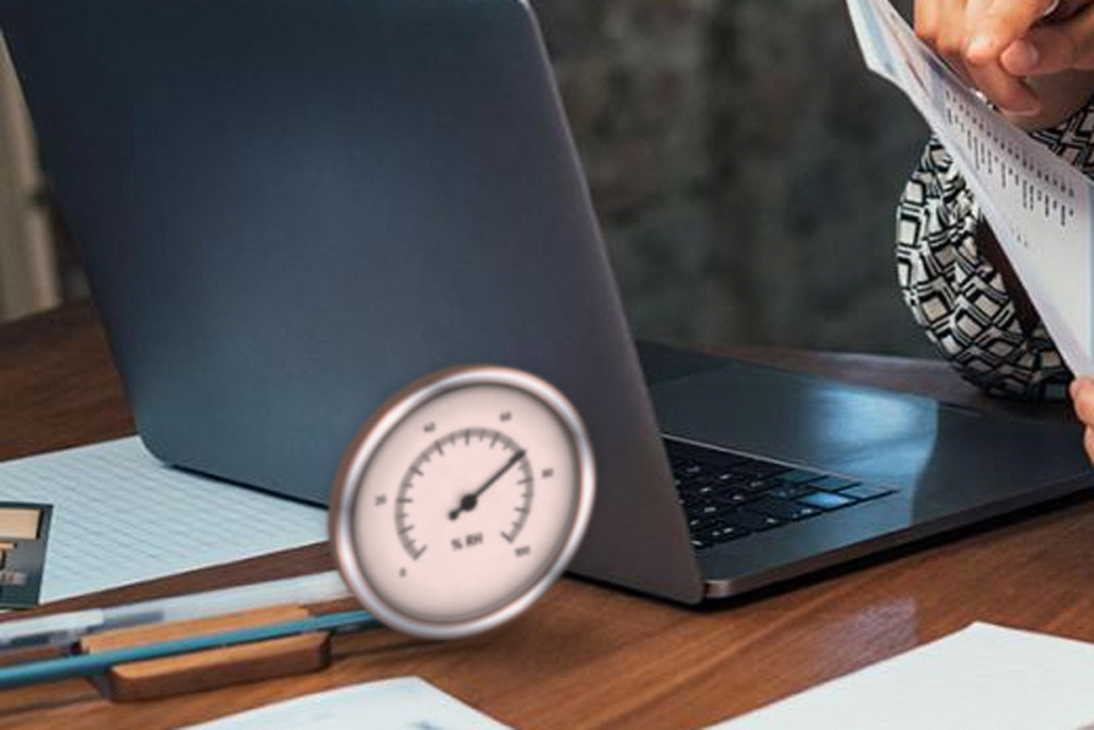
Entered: 70 %
